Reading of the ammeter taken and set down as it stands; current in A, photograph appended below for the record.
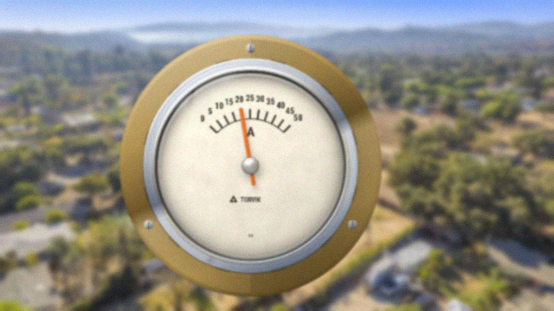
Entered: 20 A
